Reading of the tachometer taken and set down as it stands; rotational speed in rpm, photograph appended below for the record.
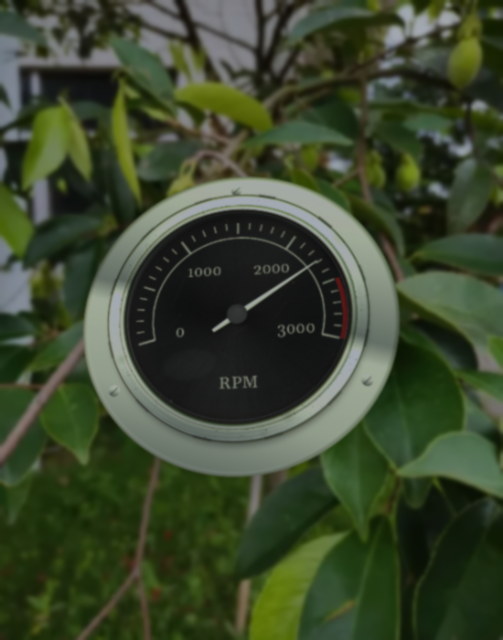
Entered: 2300 rpm
